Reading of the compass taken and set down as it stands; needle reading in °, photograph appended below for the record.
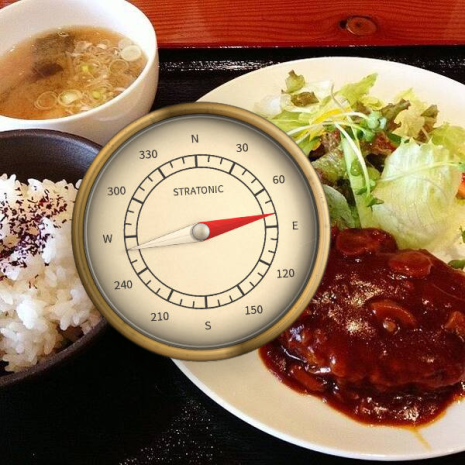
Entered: 80 °
